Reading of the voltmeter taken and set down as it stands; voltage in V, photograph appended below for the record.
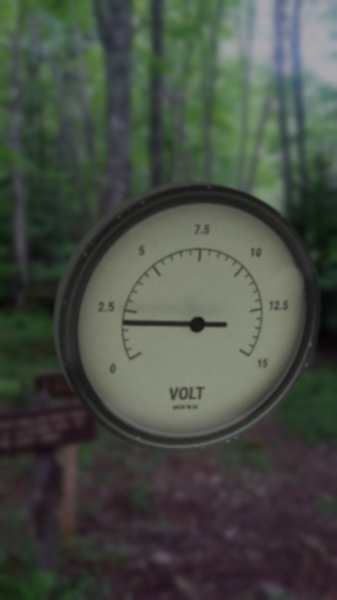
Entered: 2 V
